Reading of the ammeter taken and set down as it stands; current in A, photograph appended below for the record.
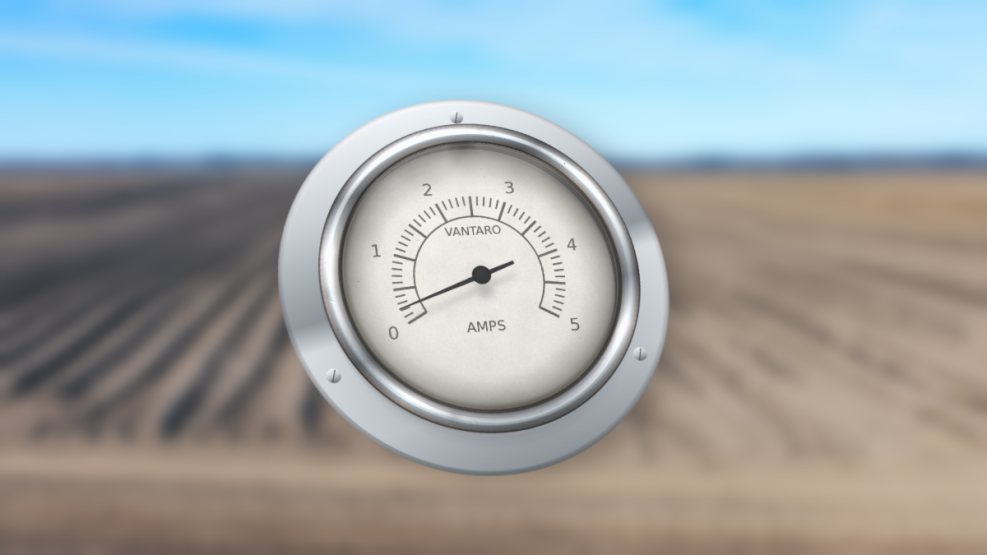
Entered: 0.2 A
